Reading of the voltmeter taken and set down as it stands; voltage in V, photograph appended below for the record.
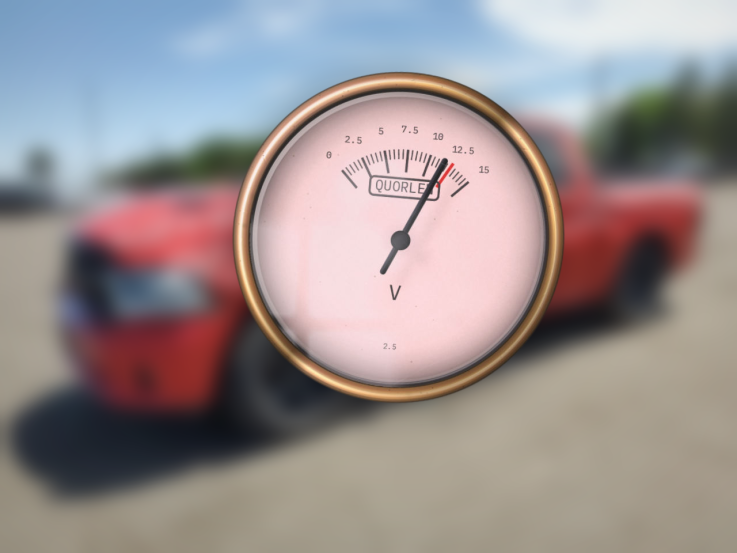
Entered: 11.5 V
